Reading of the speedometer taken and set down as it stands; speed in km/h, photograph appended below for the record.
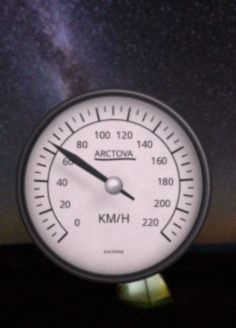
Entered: 65 km/h
